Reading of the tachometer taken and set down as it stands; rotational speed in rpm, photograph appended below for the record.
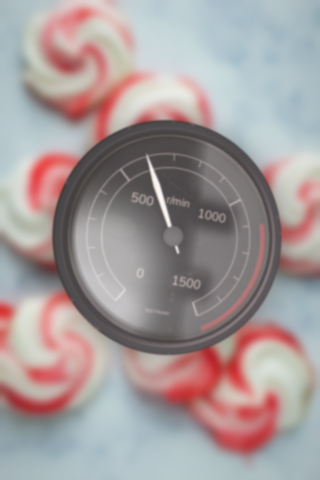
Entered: 600 rpm
